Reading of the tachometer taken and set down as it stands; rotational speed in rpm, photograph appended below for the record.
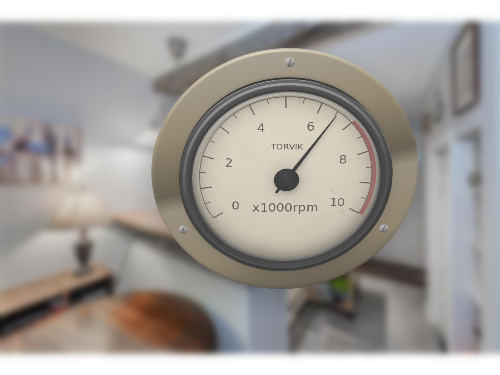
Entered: 6500 rpm
